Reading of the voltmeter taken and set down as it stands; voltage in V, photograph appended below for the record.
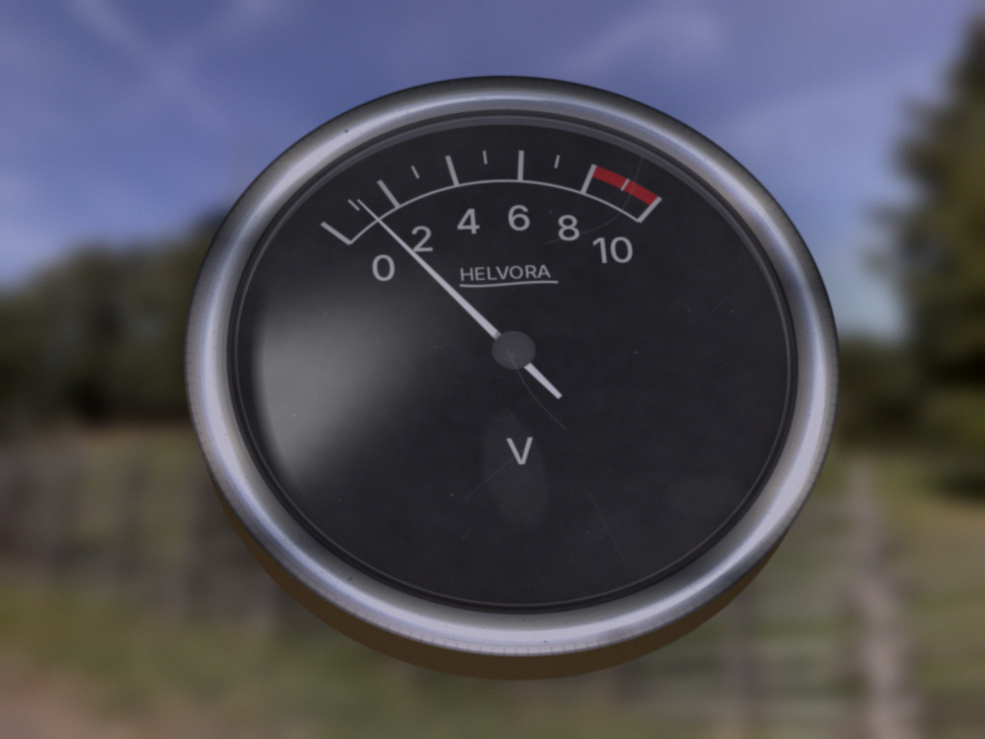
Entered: 1 V
